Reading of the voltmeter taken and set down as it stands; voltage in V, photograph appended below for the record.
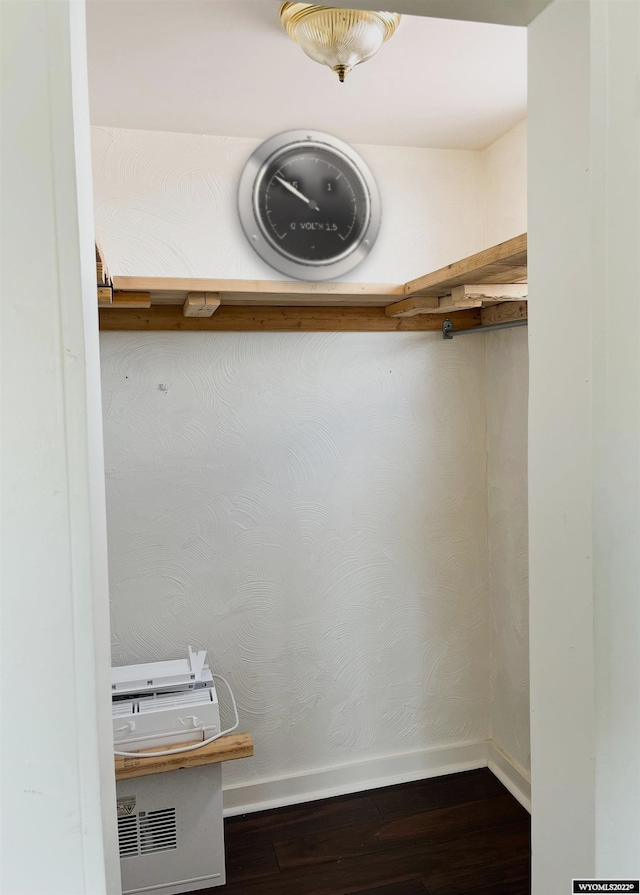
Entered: 0.45 V
